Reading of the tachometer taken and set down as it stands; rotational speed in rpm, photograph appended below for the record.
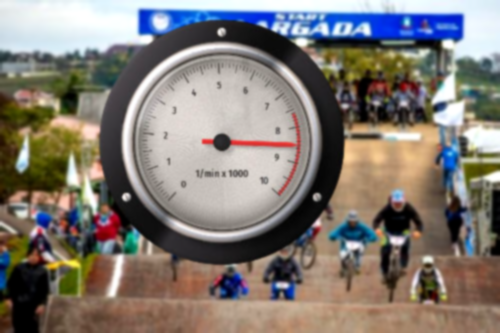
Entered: 8500 rpm
